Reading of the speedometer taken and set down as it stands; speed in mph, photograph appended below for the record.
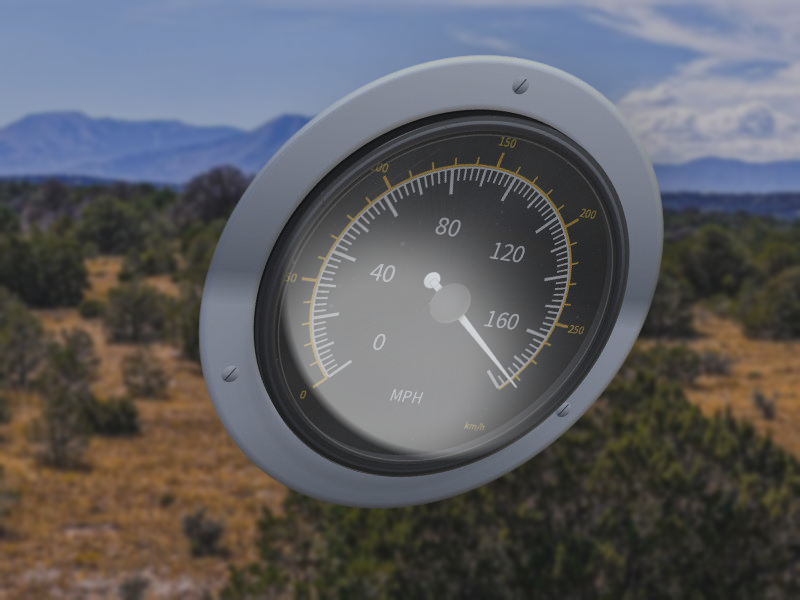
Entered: 176 mph
